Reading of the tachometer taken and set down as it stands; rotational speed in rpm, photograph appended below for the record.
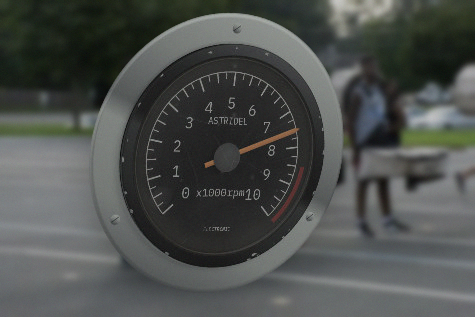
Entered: 7500 rpm
